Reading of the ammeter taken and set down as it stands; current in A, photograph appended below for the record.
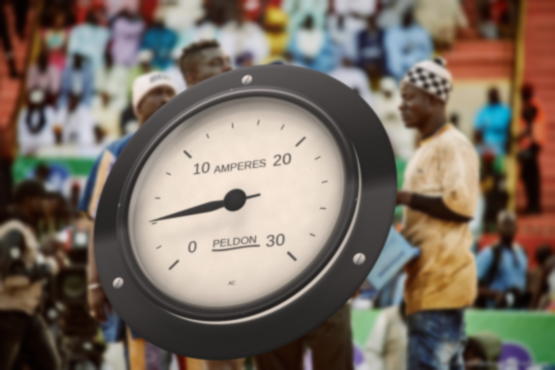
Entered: 4 A
